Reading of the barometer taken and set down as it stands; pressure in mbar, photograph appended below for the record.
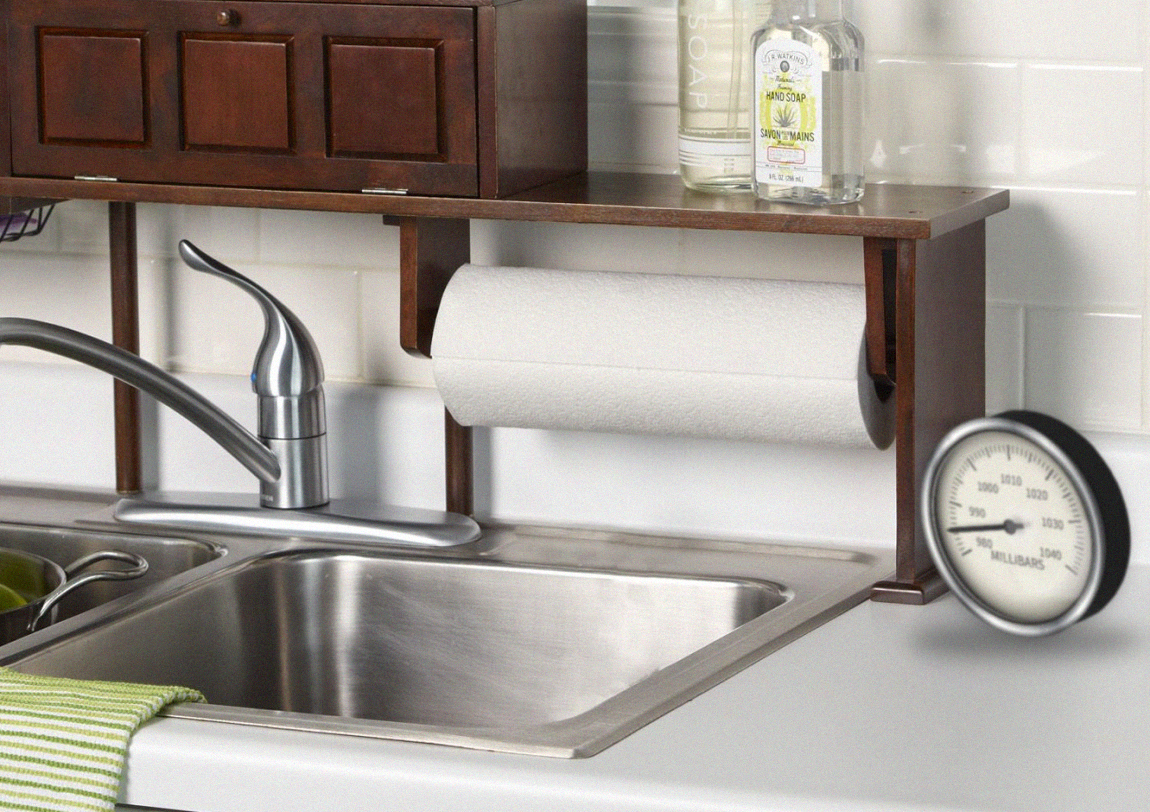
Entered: 985 mbar
